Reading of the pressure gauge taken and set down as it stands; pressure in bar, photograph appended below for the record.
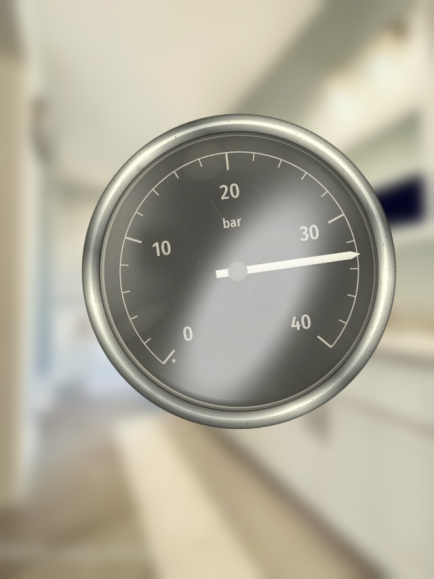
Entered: 33 bar
